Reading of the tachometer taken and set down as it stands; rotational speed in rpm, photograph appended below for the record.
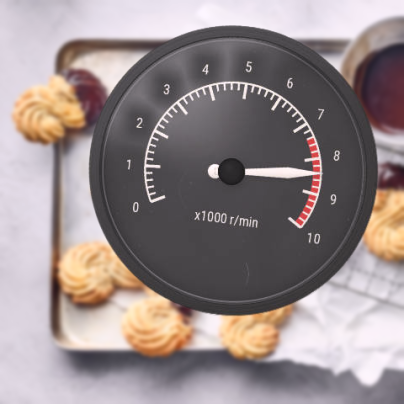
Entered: 8400 rpm
